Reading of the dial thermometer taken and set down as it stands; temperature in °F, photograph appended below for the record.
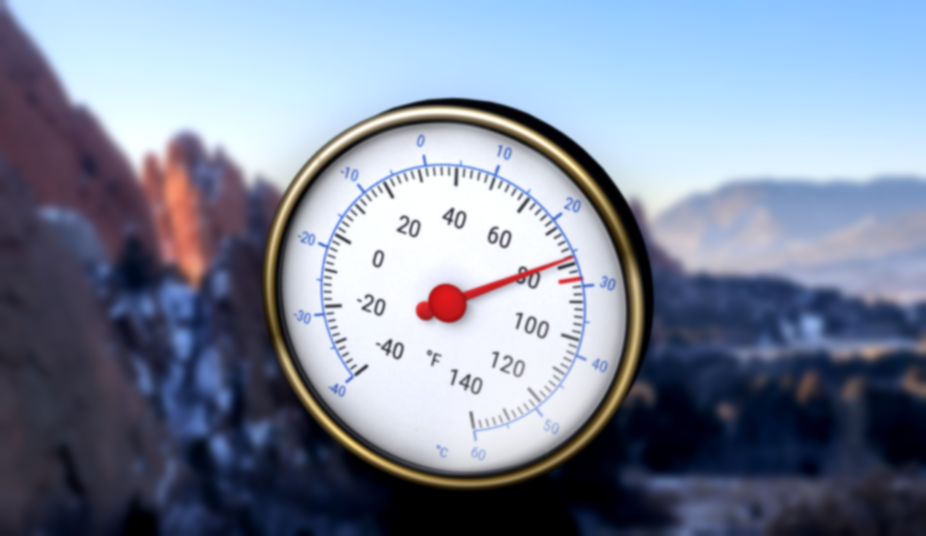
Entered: 78 °F
